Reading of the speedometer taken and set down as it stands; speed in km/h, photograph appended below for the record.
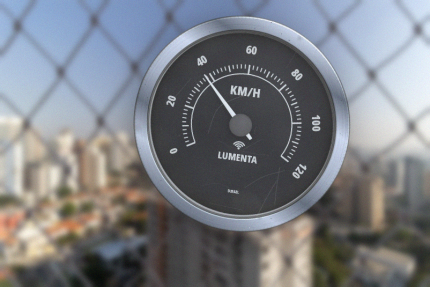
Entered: 38 km/h
